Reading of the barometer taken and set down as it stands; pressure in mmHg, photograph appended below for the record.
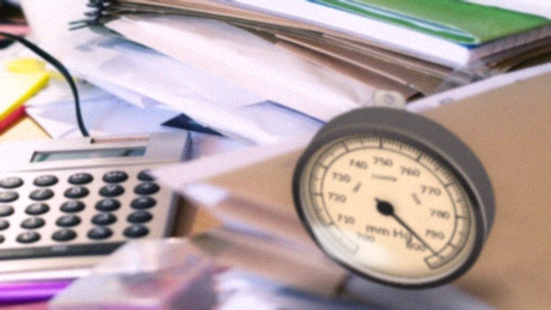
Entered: 795 mmHg
